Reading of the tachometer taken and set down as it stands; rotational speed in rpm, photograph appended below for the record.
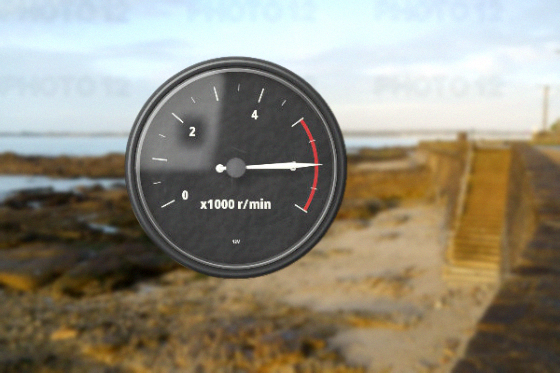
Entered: 6000 rpm
